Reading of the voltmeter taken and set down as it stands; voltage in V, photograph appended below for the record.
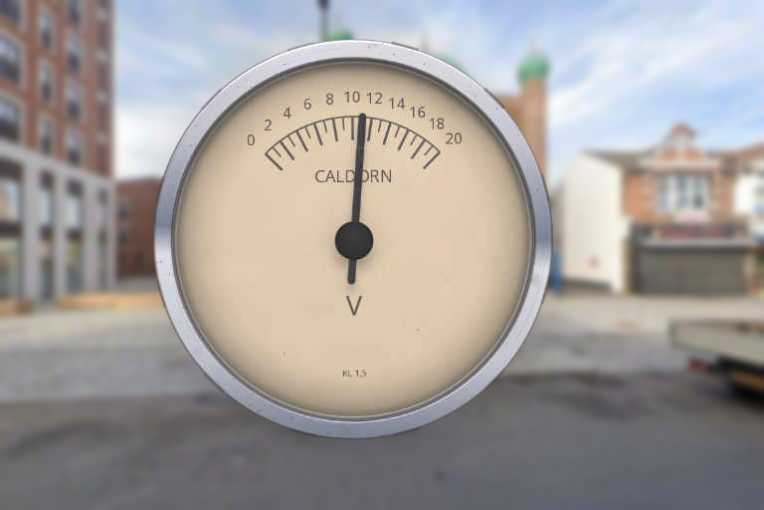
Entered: 11 V
